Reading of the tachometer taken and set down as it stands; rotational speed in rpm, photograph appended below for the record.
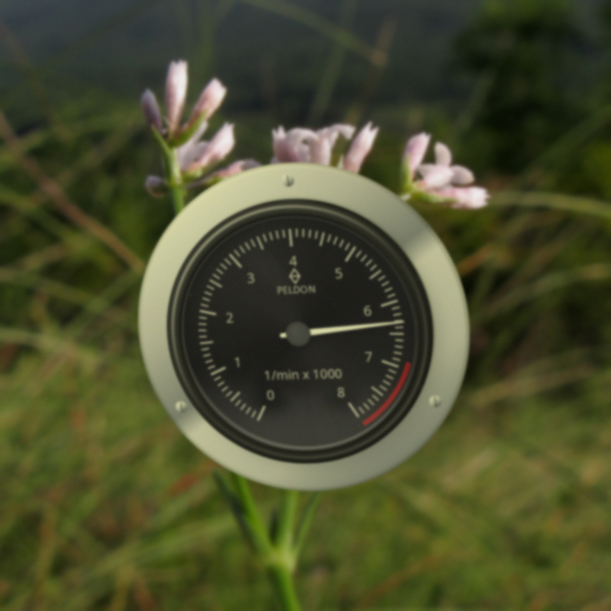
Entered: 6300 rpm
